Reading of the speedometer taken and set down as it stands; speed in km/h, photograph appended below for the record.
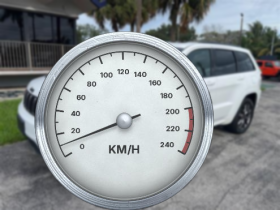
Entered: 10 km/h
